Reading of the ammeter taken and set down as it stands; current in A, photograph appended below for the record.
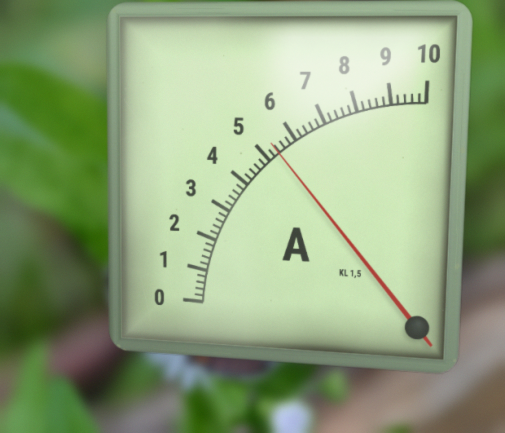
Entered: 5.4 A
